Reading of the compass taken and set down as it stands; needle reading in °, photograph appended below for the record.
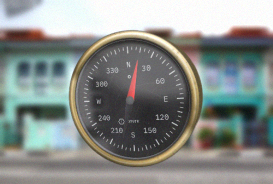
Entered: 15 °
